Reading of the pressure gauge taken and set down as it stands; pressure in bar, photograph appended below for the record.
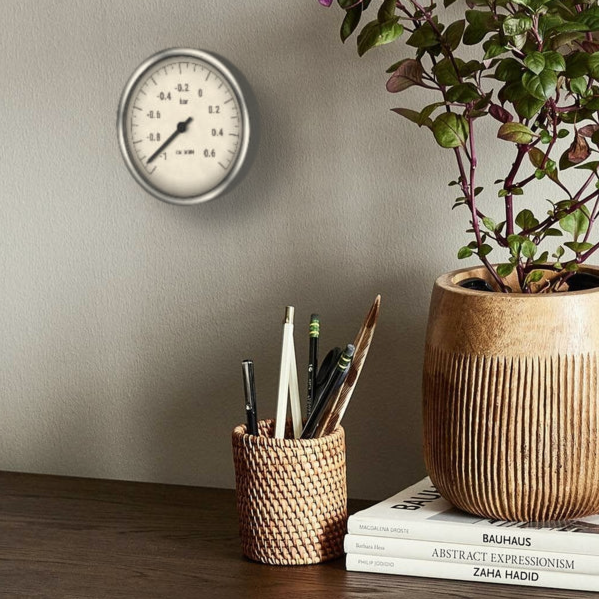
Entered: -0.95 bar
